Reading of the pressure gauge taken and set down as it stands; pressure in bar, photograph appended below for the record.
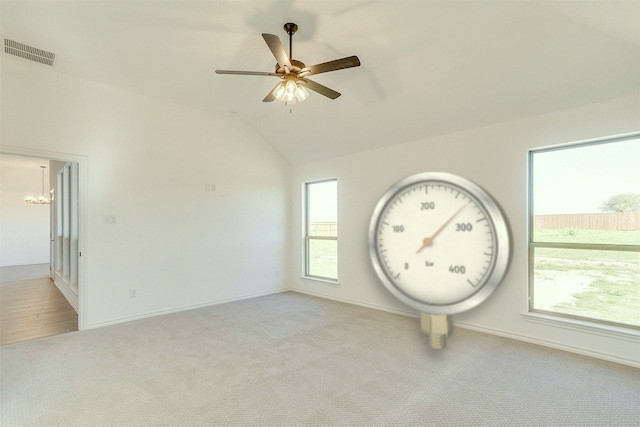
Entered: 270 bar
